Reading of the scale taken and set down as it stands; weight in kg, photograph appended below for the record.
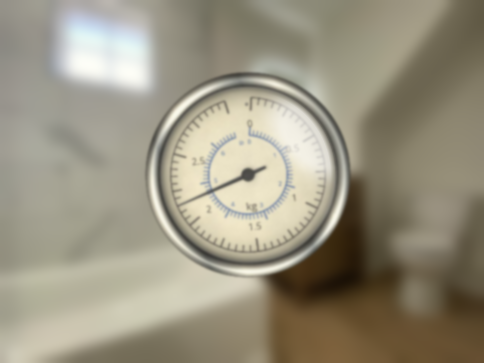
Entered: 2.15 kg
